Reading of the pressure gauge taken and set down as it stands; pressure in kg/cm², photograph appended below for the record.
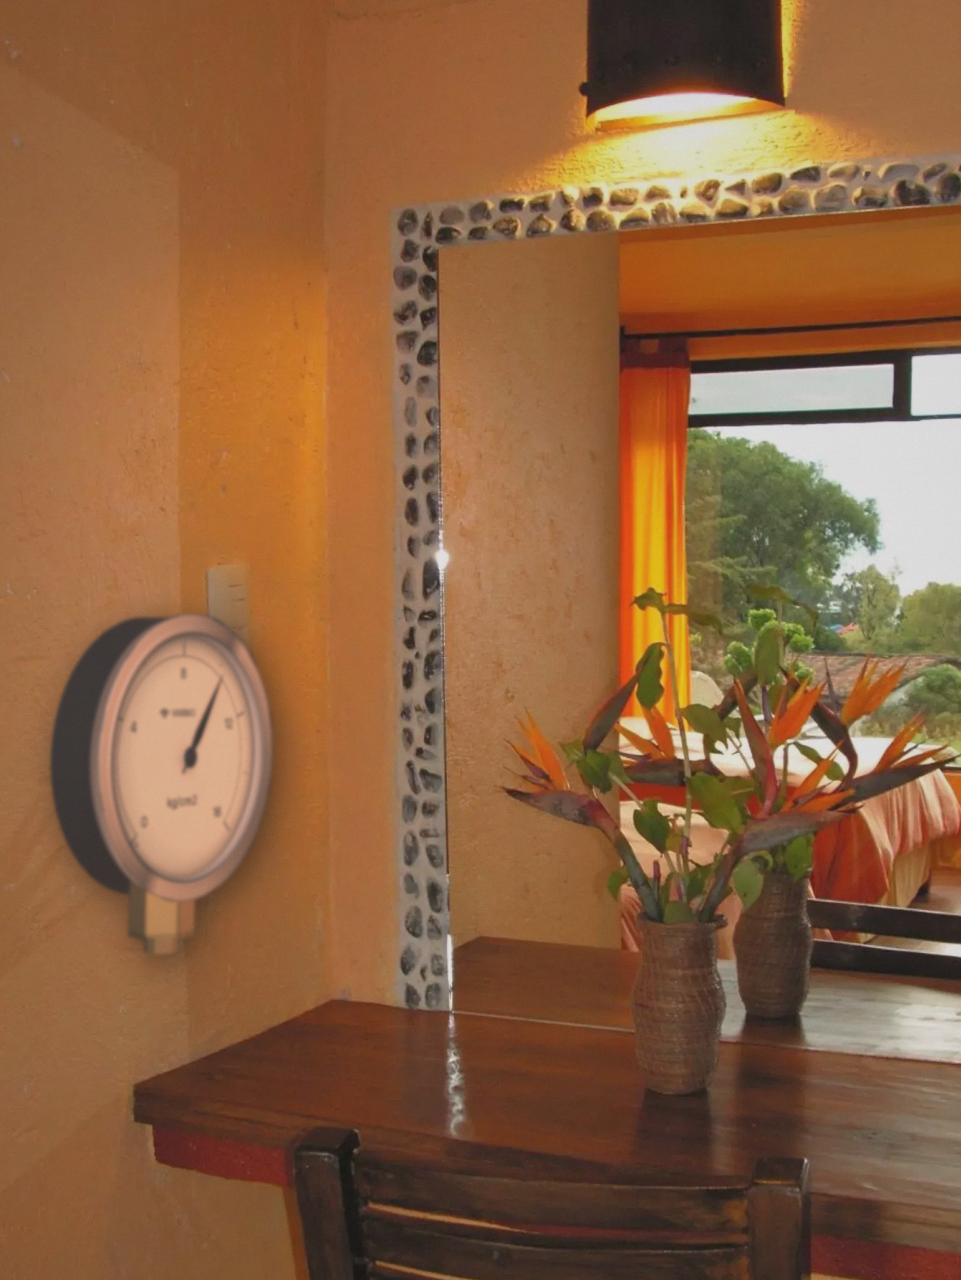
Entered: 10 kg/cm²
